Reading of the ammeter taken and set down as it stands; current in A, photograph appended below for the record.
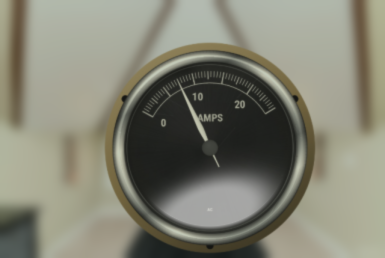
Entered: 7.5 A
